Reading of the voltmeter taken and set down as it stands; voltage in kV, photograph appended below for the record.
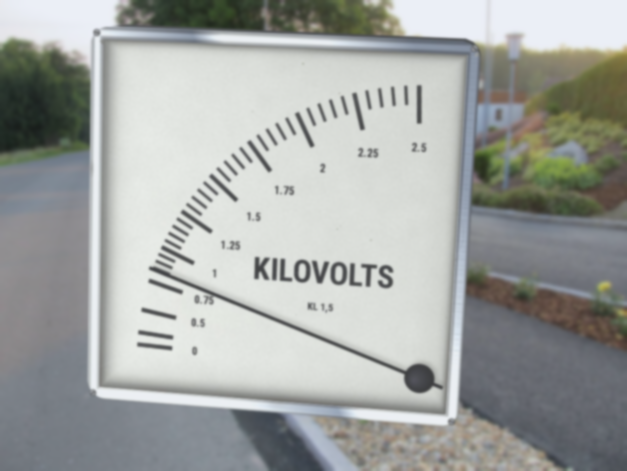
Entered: 0.85 kV
